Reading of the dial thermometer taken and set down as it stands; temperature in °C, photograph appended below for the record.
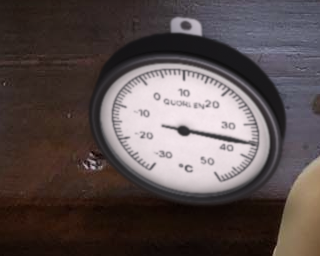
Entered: 35 °C
